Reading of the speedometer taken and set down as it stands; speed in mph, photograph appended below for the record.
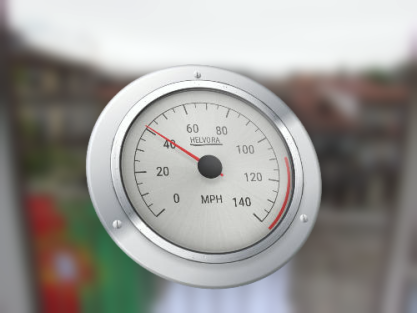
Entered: 40 mph
